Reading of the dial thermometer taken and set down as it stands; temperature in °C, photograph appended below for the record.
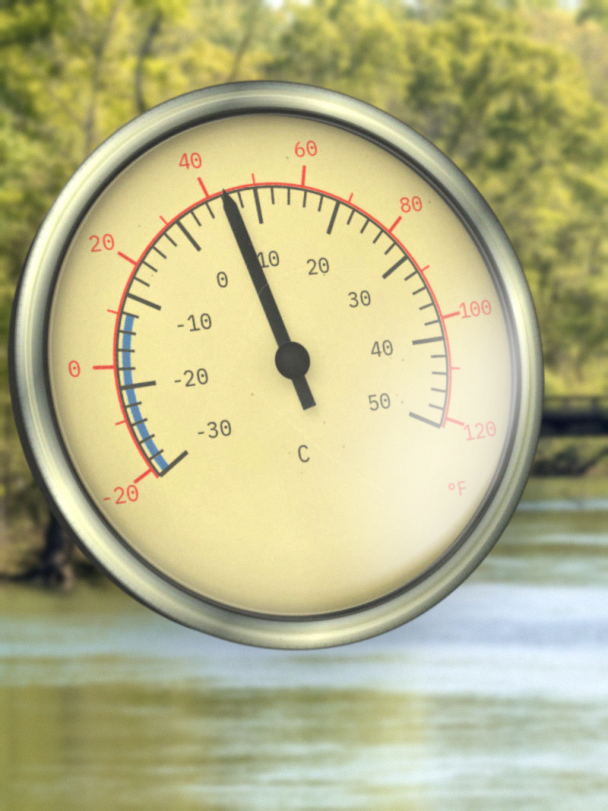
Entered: 6 °C
